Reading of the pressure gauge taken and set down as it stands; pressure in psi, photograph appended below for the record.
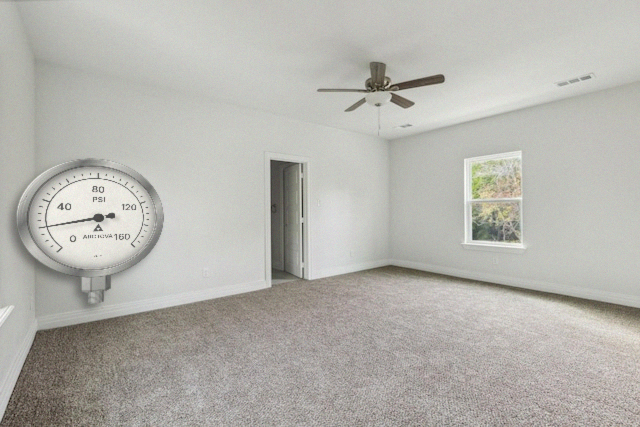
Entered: 20 psi
